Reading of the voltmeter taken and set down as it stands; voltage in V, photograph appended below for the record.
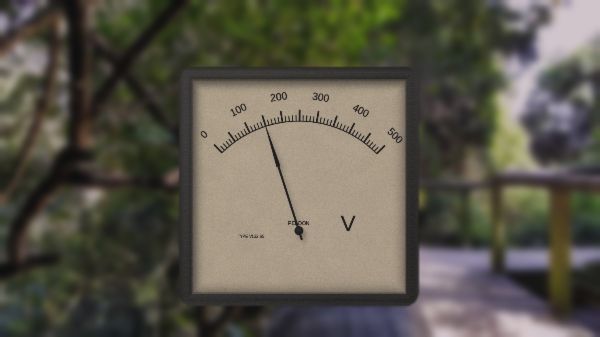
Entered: 150 V
